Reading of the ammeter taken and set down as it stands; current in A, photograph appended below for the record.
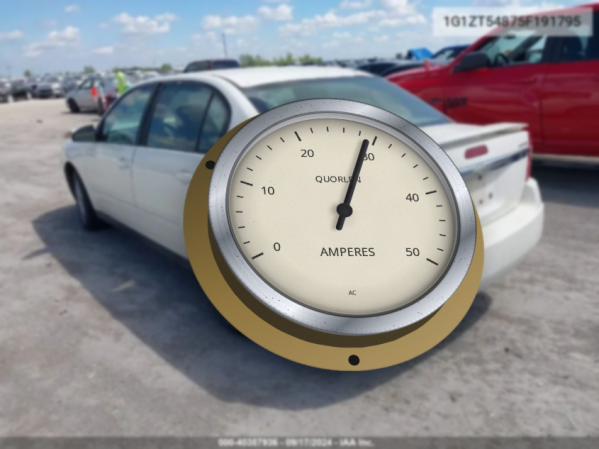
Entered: 29 A
